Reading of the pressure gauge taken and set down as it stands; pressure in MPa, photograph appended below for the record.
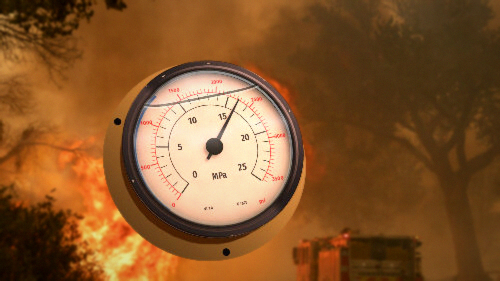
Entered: 16 MPa
